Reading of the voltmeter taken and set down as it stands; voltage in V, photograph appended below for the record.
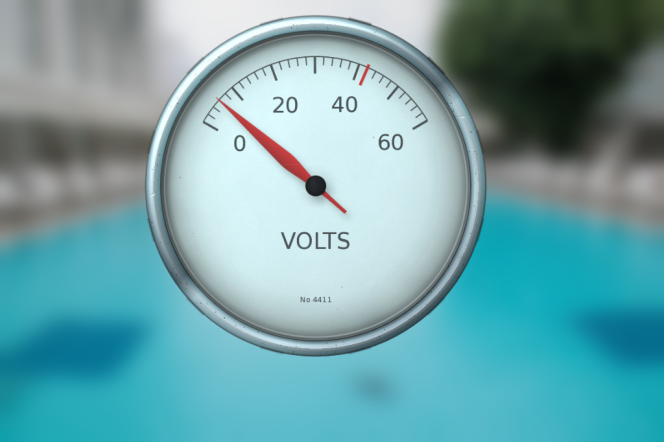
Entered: 6 V
